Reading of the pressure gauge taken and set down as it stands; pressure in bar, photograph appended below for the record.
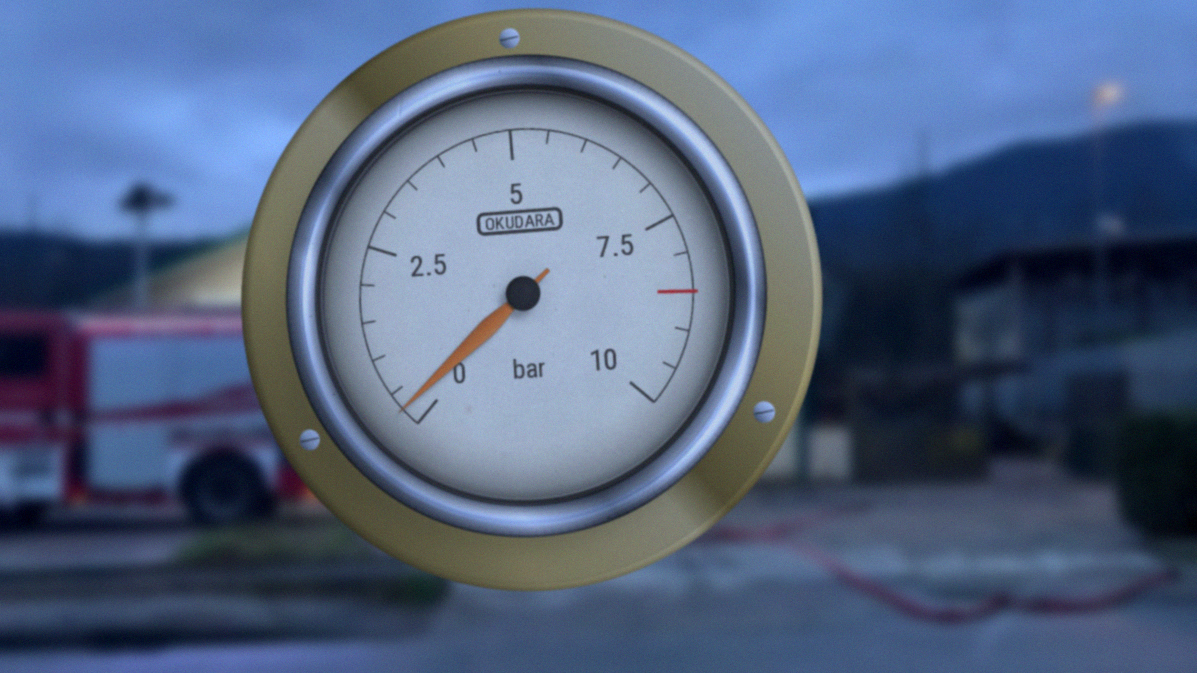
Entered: 0.25 bar
